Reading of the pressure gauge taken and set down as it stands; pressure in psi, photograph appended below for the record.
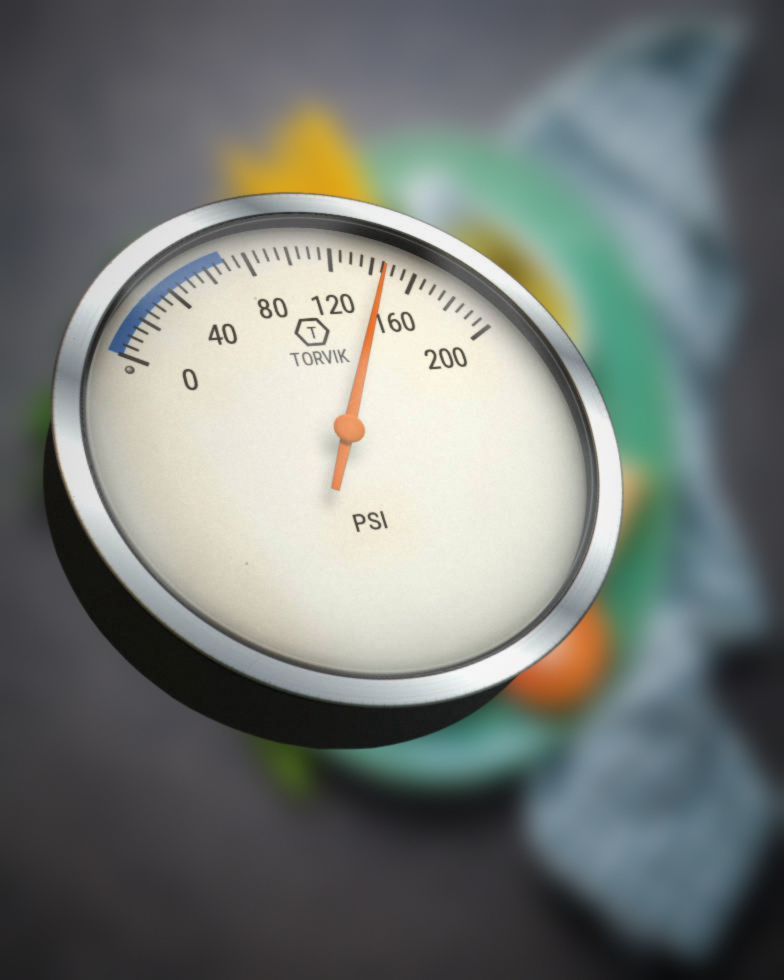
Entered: 145 psi
